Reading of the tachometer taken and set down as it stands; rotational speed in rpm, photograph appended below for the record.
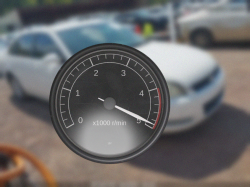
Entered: 4900 rpm
